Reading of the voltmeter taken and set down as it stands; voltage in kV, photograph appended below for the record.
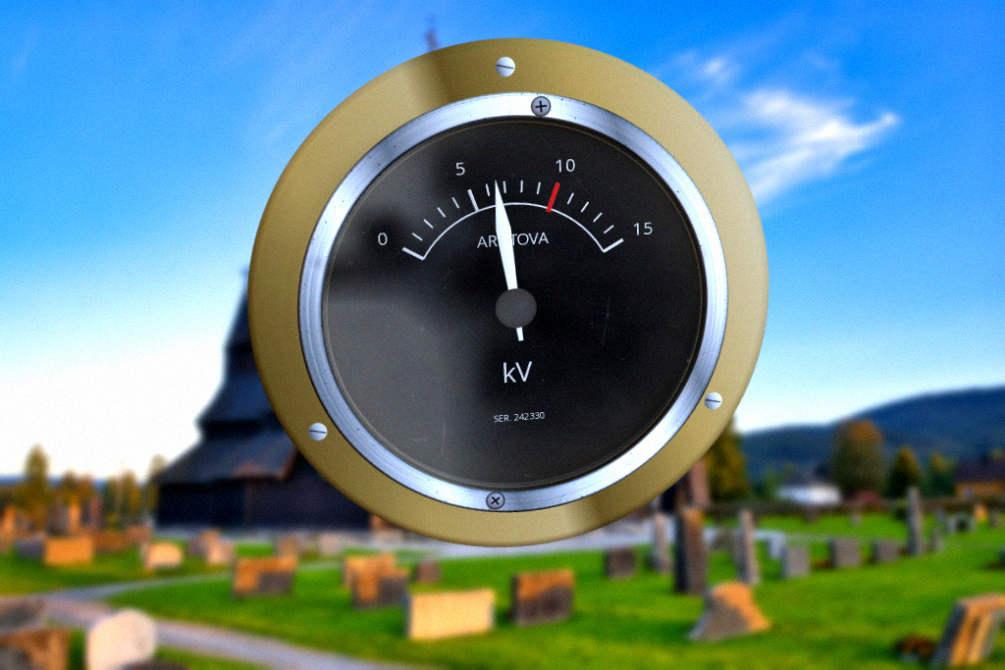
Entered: 6.5 kV
